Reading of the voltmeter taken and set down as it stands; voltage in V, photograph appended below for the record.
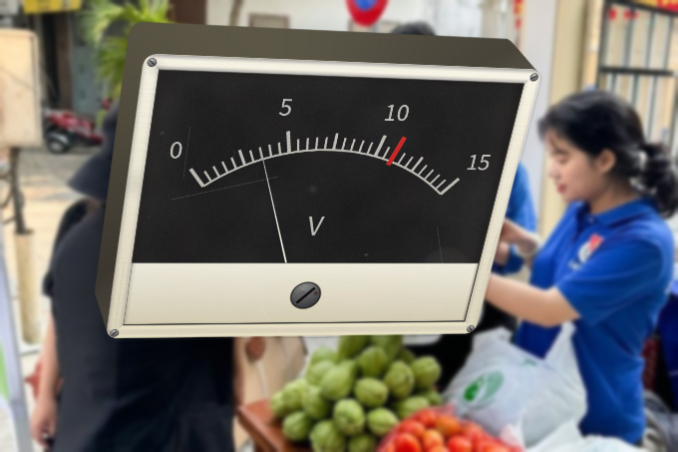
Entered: 3.5 V
